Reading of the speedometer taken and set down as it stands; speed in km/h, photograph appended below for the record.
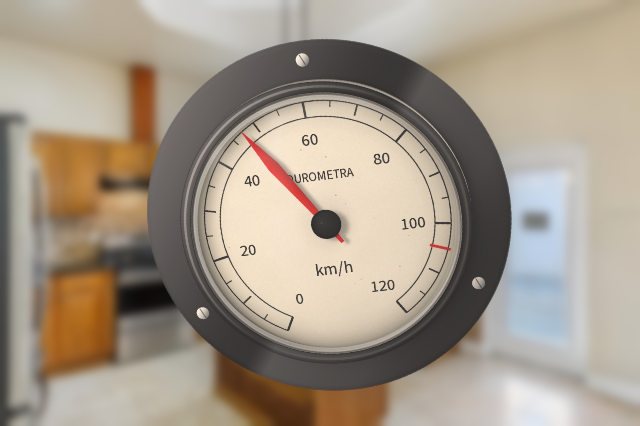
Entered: 47.5 km/h
